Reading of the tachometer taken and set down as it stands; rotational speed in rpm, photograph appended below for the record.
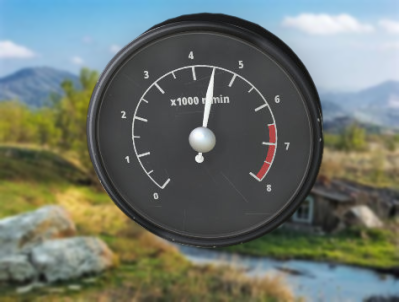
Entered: 4500 rpm
